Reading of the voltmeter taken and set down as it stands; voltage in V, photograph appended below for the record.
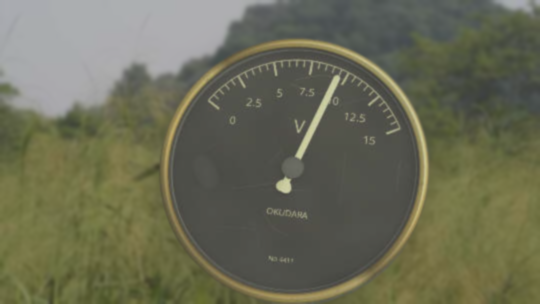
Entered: 9.5 V
